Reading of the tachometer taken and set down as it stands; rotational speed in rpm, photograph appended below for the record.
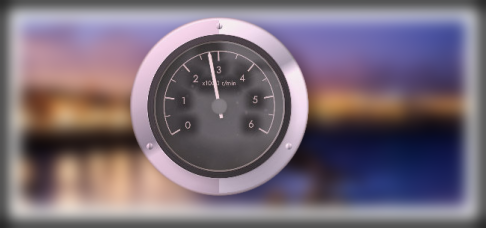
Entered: 2750 rpm
